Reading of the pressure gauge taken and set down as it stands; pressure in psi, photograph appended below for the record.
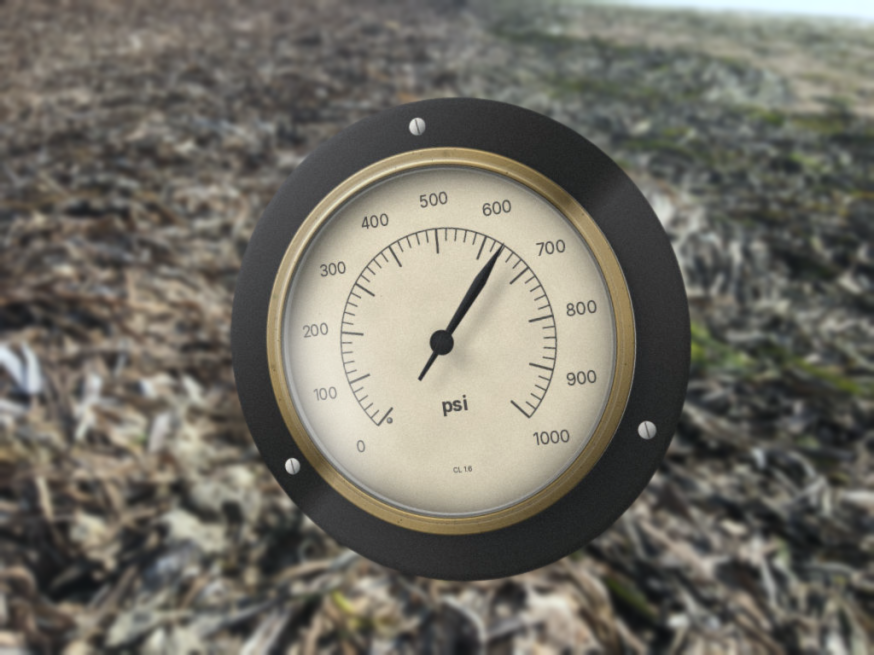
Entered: 640 psi
